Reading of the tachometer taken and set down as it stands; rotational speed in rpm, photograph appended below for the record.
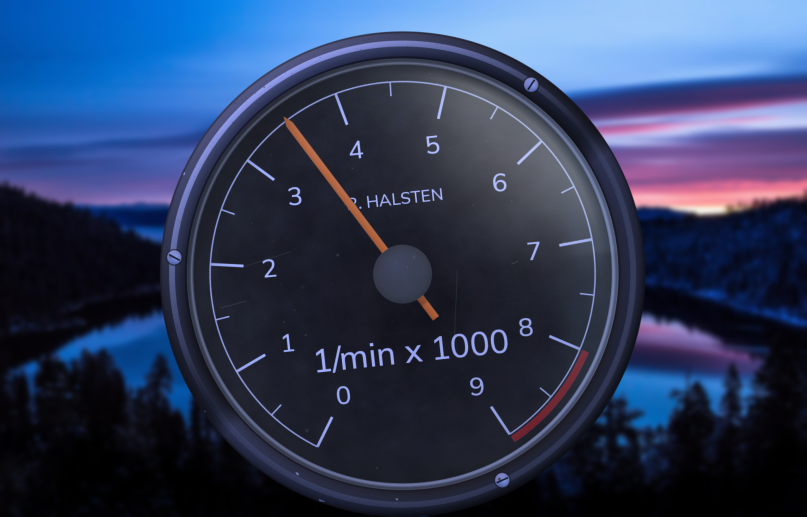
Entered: 3500 rpm
